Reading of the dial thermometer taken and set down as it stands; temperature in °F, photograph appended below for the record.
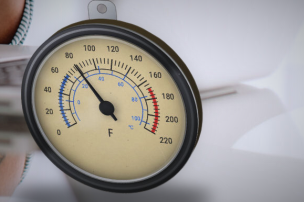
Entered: 80 °F
